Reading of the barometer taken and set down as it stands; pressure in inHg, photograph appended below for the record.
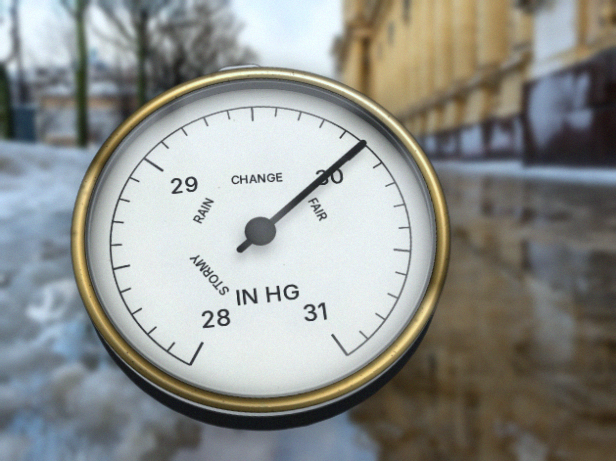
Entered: 30 inHg
